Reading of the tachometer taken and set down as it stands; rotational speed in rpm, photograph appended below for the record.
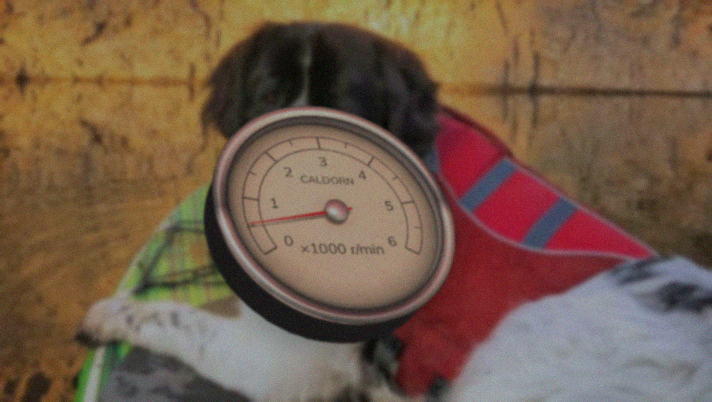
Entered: 500 rpm
